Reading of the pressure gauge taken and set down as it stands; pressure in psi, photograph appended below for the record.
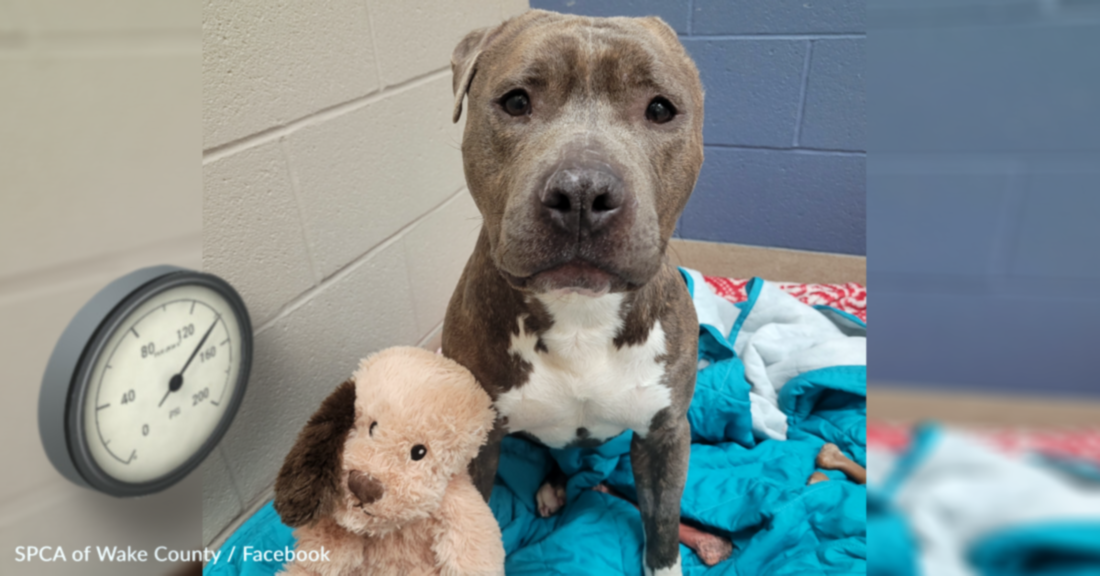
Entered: 140 psi
